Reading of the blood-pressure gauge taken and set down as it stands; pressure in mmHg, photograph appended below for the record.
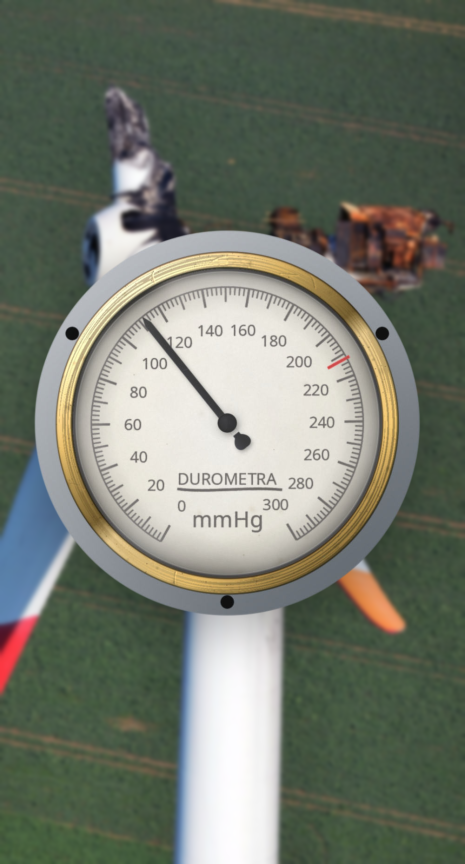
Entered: 112 mmHg
